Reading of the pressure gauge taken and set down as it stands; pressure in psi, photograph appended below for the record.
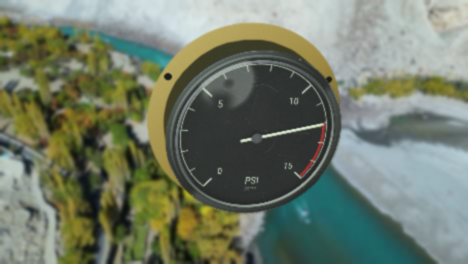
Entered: 12 psi
